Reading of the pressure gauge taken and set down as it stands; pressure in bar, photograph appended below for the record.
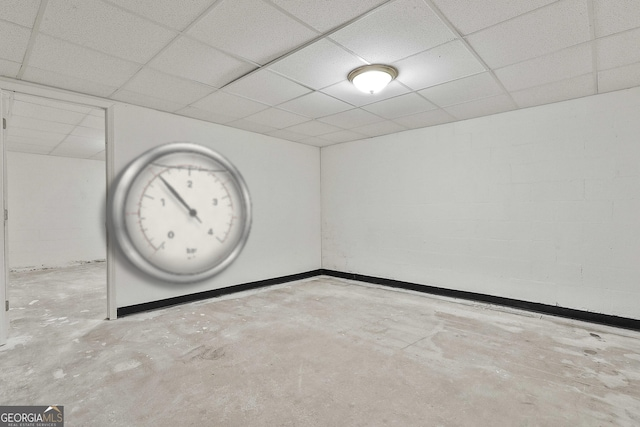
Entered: 1.4 bar
